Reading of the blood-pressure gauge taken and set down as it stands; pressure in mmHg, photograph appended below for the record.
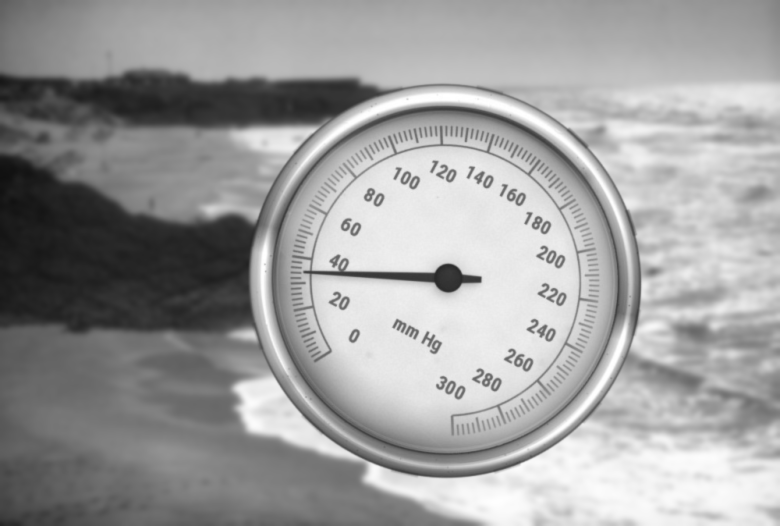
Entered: 34 mmHg
